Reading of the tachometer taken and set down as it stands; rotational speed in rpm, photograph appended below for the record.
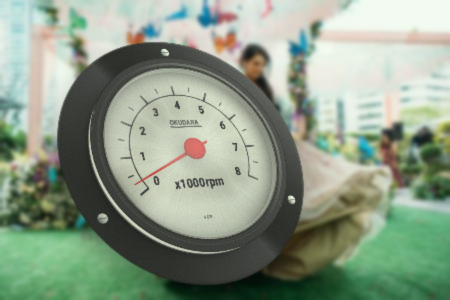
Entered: 250 rpm
